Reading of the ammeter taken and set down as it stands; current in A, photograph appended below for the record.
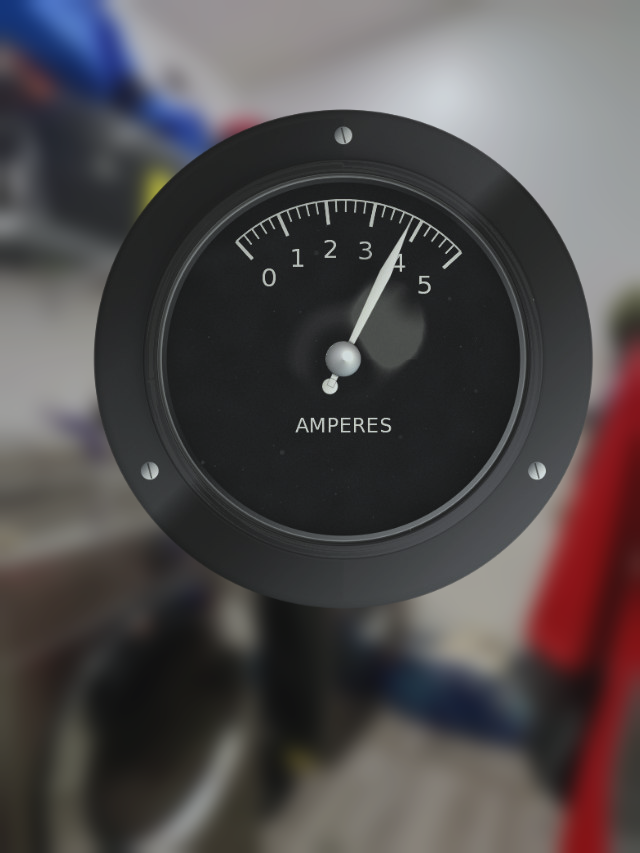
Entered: 3.8 A
